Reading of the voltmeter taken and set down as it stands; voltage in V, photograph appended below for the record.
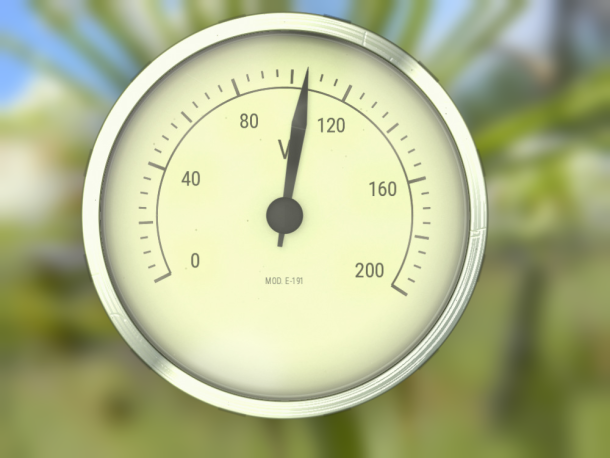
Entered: 105 V
